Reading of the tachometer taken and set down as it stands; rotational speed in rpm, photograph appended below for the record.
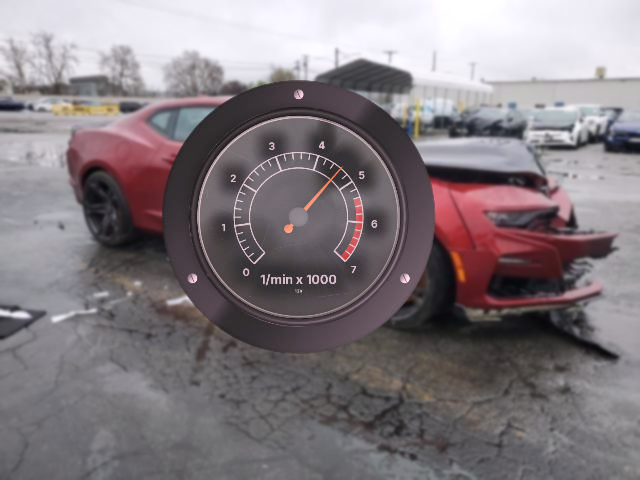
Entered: 4600 rpm
